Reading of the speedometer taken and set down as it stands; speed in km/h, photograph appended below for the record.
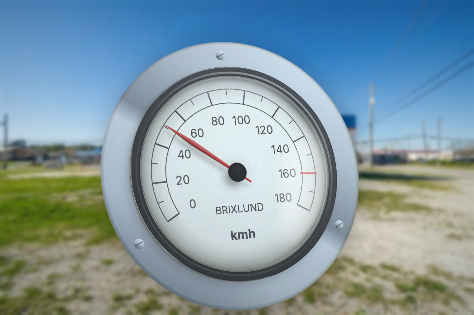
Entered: 50 km/h
